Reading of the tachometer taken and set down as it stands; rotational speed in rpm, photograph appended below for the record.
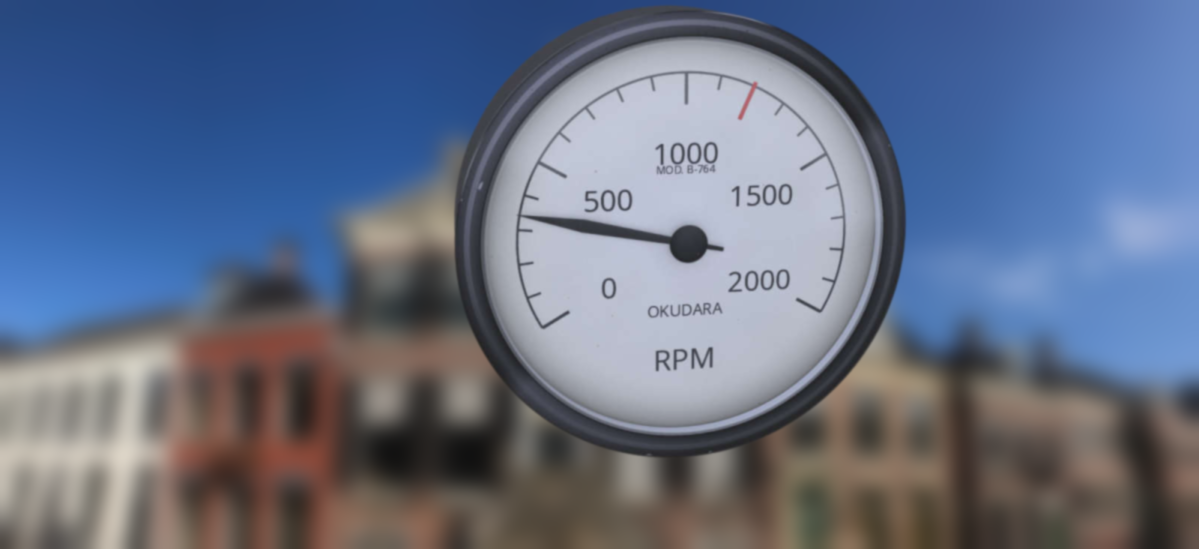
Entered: 350 rpm
